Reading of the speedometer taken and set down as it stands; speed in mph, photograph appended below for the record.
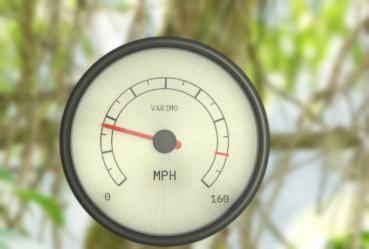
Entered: 35 mph
